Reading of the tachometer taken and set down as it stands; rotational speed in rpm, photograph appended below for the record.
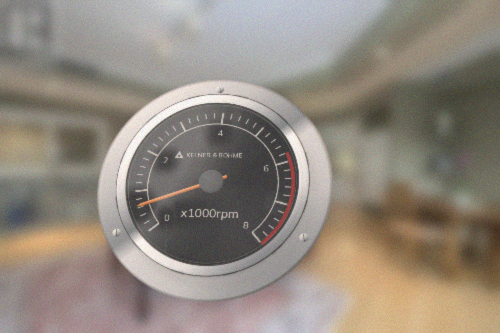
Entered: 600 rpm
